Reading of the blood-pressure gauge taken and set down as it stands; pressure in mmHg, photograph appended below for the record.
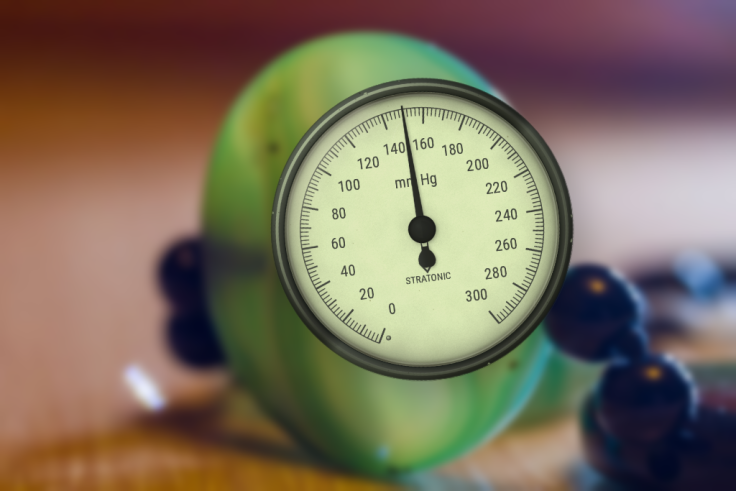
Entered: 150 mmHg
